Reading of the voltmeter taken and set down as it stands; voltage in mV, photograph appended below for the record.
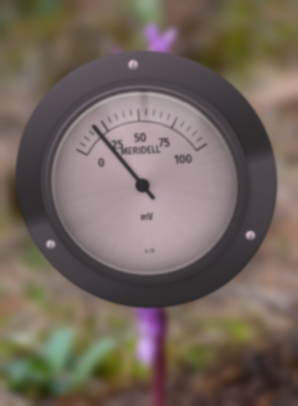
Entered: 20 mV
